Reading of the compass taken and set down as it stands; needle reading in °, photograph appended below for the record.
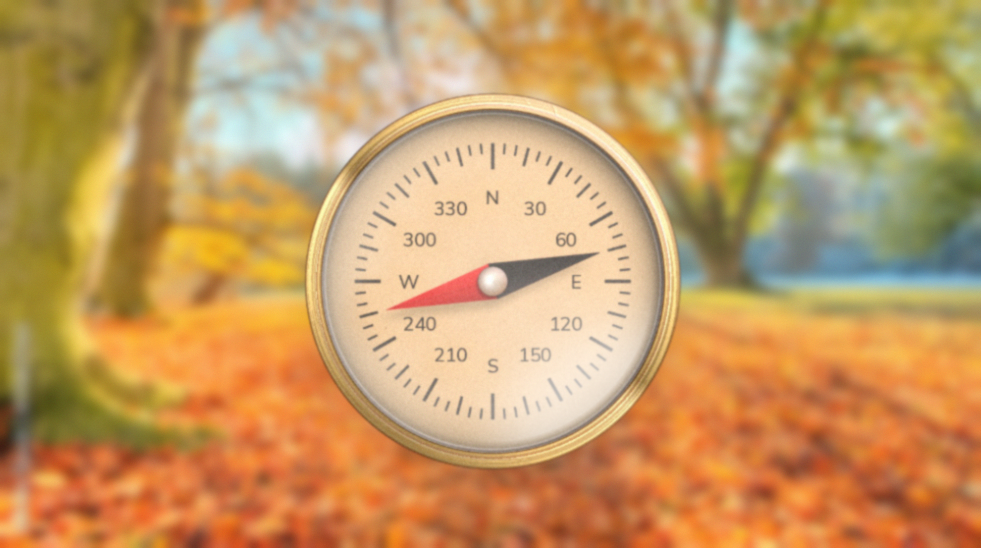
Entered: 255 °
